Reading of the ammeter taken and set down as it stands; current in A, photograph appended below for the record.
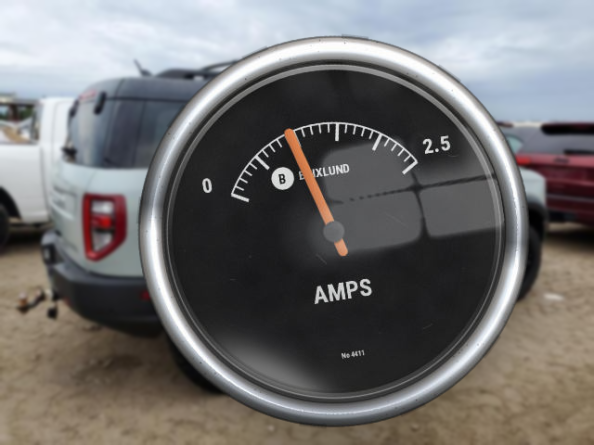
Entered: 0.95 A
